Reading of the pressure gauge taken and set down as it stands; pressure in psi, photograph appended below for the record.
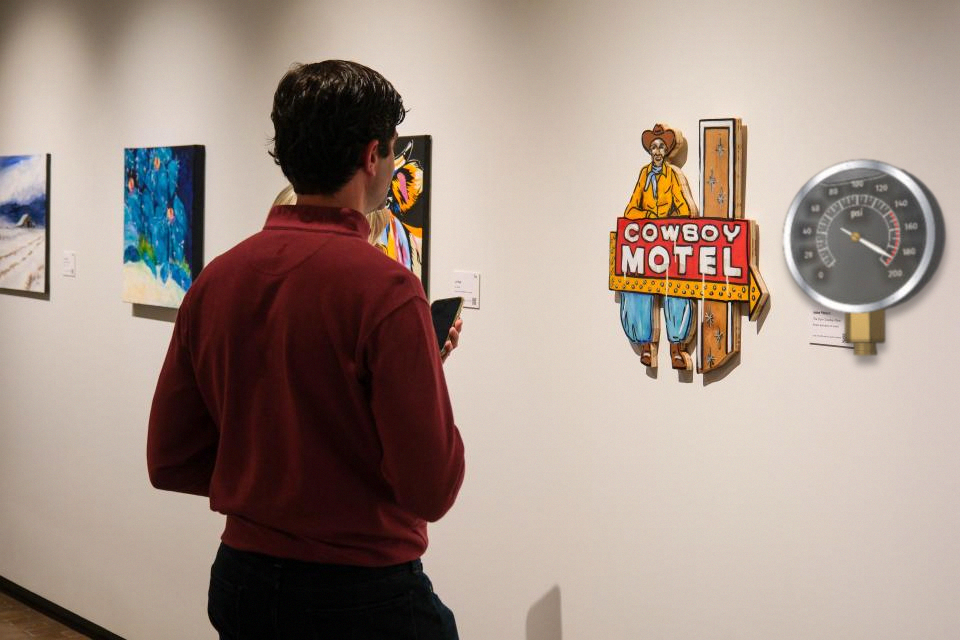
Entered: 190 psi
